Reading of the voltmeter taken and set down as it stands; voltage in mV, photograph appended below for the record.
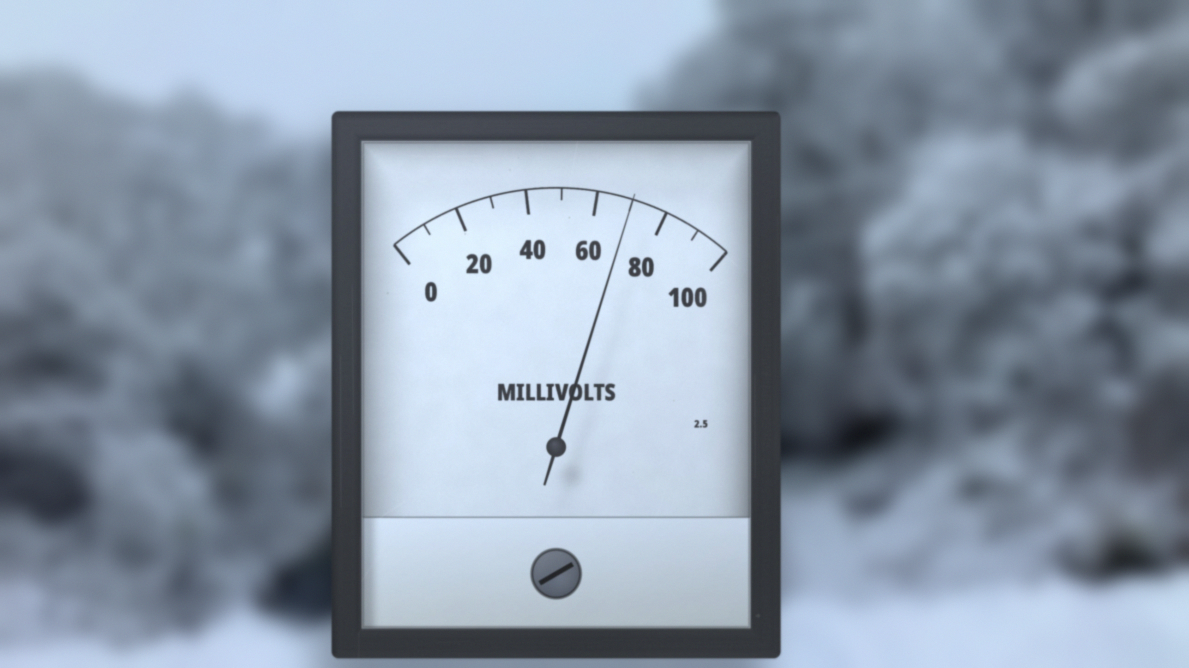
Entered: 70 mV
